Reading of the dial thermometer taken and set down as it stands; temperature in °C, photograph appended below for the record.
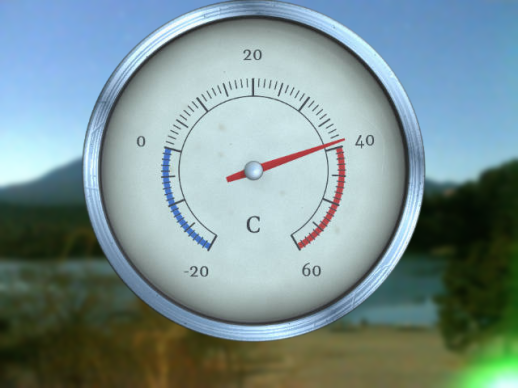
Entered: 39 °C
